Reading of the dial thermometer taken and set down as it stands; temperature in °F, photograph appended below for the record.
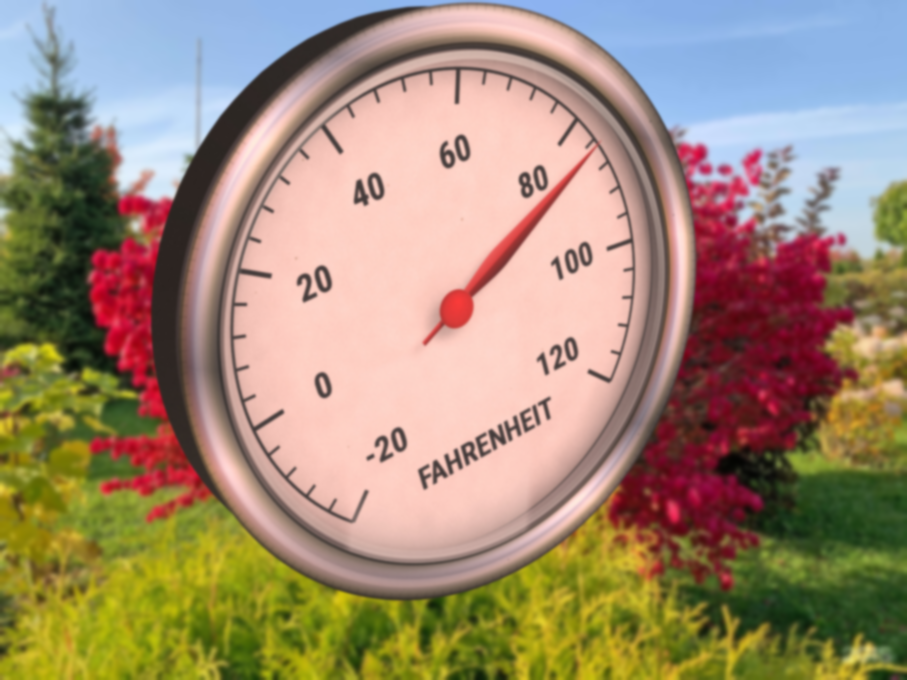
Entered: 84 °F
